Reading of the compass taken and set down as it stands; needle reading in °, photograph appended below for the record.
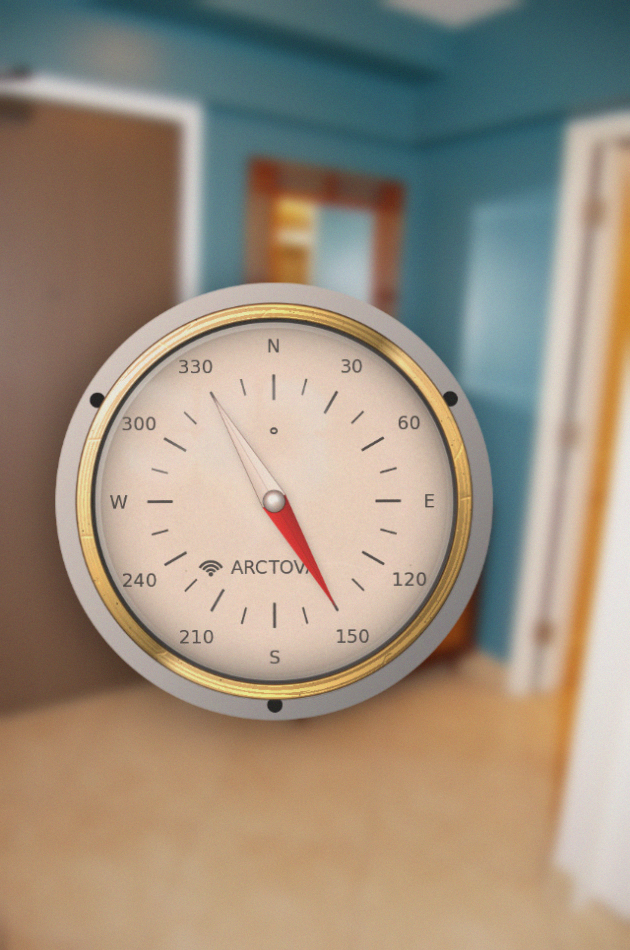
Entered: 150 °
